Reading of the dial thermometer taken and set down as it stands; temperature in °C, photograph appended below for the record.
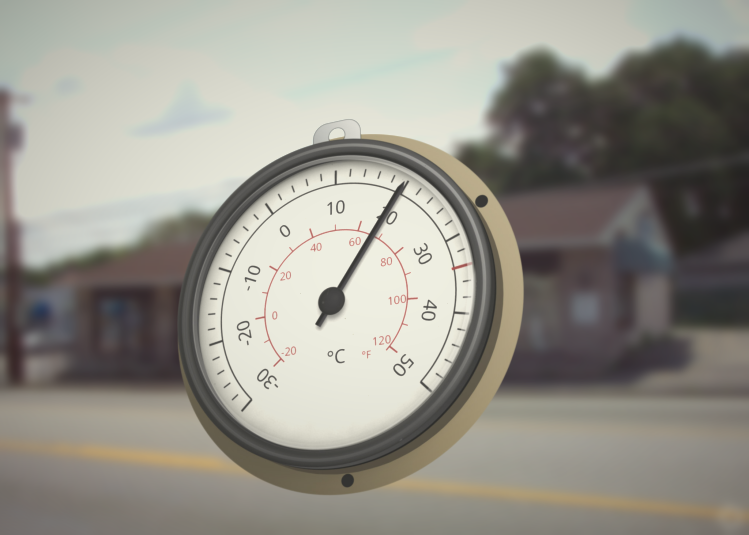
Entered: 20 °C
